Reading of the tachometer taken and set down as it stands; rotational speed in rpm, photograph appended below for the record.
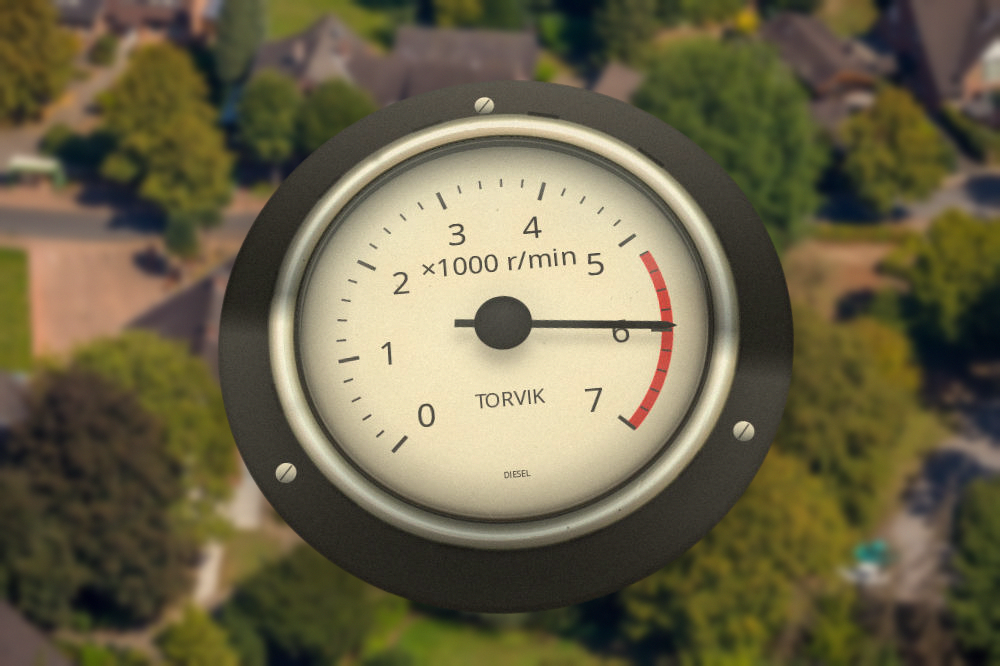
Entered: 6000 rpm
